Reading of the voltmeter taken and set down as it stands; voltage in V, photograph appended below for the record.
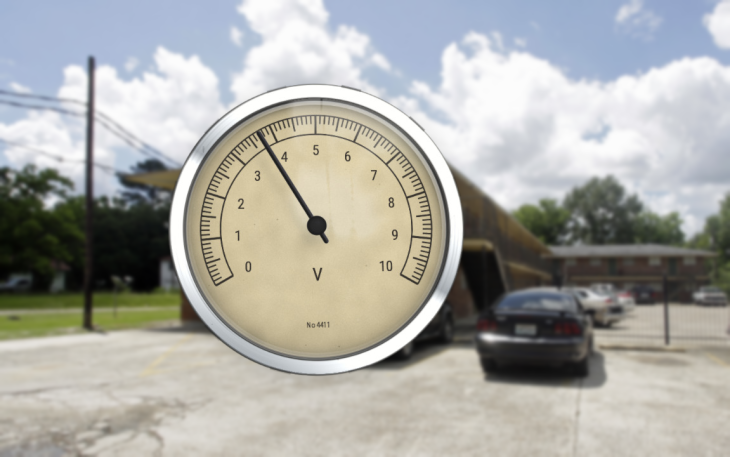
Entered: 3.7 V
